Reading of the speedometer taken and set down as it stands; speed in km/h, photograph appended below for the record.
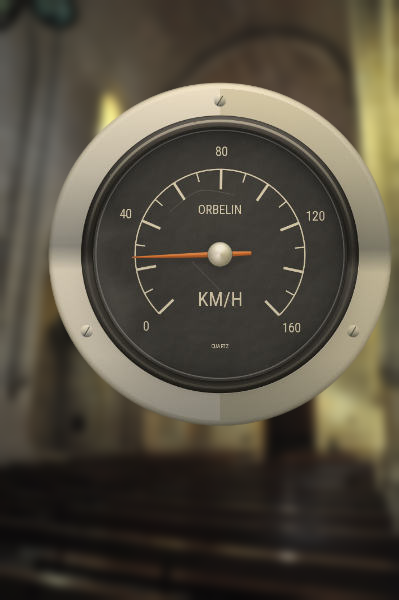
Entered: 25 km/h
